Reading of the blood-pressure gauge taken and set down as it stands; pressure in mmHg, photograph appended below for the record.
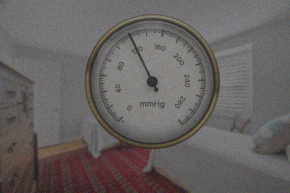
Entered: 120 mmHg
